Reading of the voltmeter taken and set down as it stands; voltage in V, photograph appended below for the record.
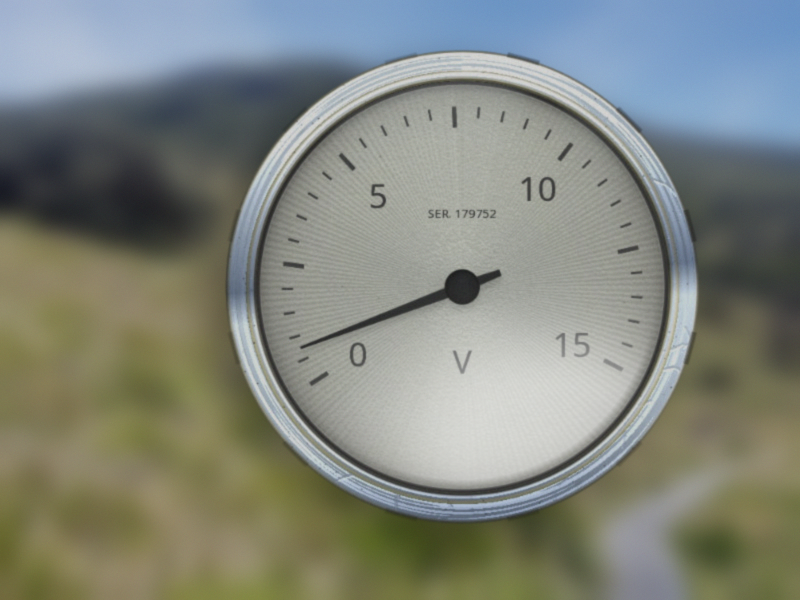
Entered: 0.75 V
